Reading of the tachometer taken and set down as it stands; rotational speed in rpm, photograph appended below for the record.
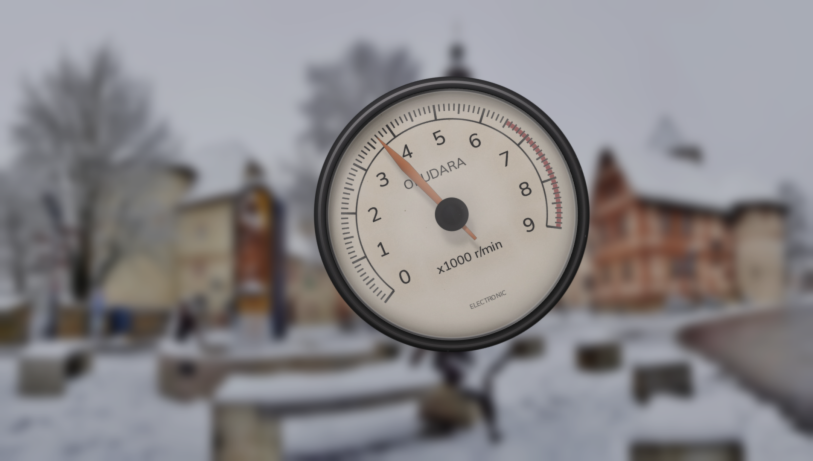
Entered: 3700 rpm
